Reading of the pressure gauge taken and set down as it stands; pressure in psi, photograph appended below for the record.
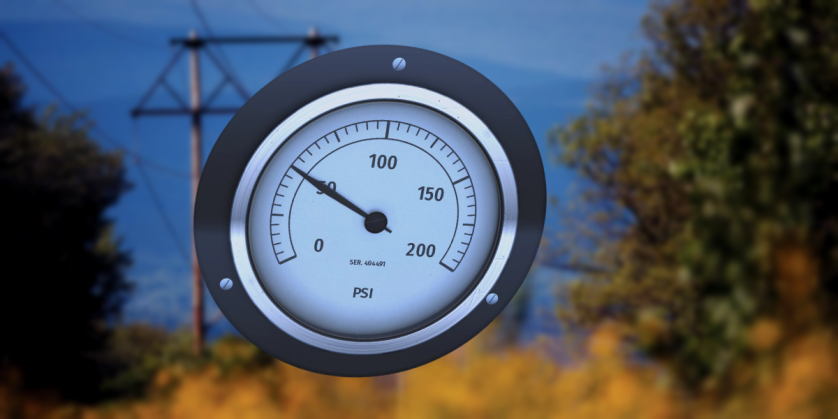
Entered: 50 psi
